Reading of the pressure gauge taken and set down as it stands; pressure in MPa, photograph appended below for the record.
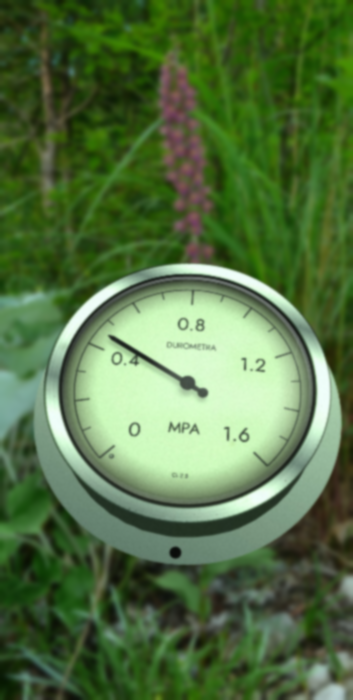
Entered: 0.45 MPa
